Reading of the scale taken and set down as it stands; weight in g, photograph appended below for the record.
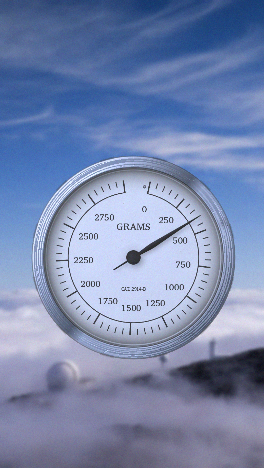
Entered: 400 g
